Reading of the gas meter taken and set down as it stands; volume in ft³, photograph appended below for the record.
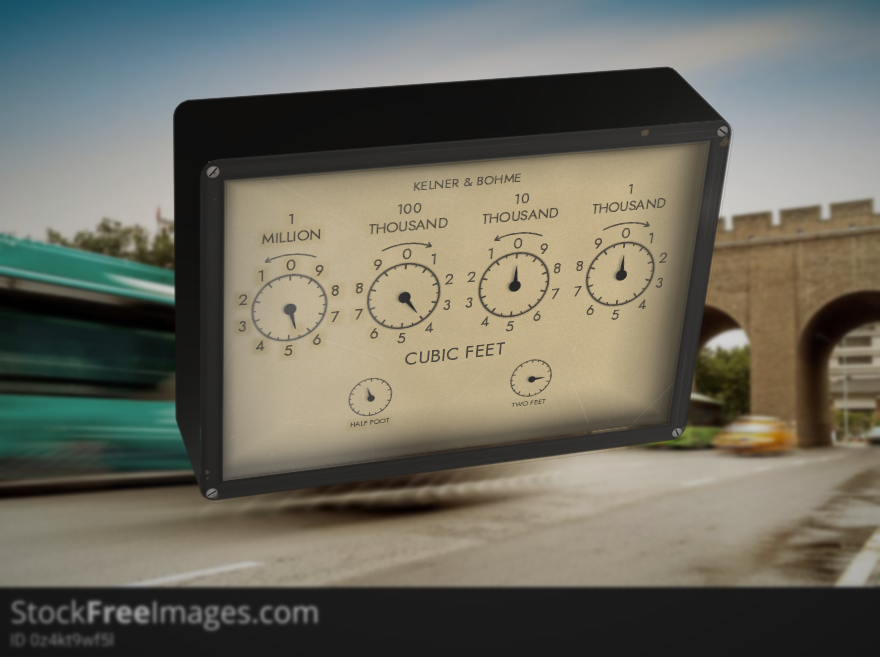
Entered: 540000 ft³
